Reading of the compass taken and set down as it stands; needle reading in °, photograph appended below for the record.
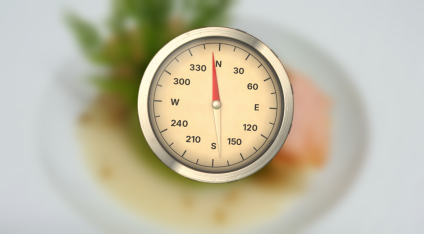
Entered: 352.5 °
